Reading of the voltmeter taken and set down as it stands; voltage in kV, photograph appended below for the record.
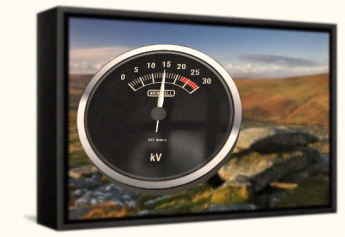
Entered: 15 kV
